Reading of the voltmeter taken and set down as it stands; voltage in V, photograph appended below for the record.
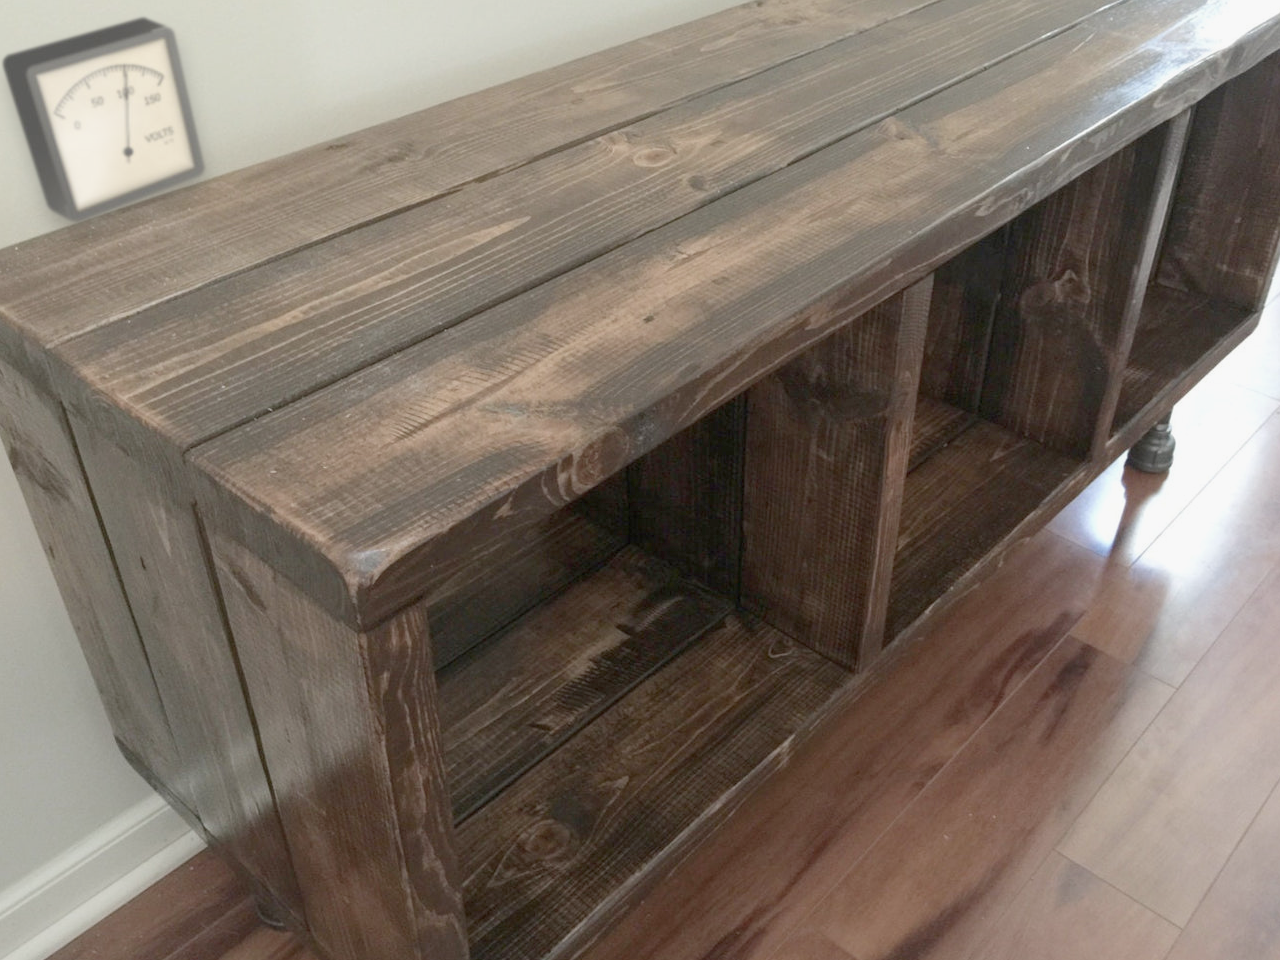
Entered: 100 V
